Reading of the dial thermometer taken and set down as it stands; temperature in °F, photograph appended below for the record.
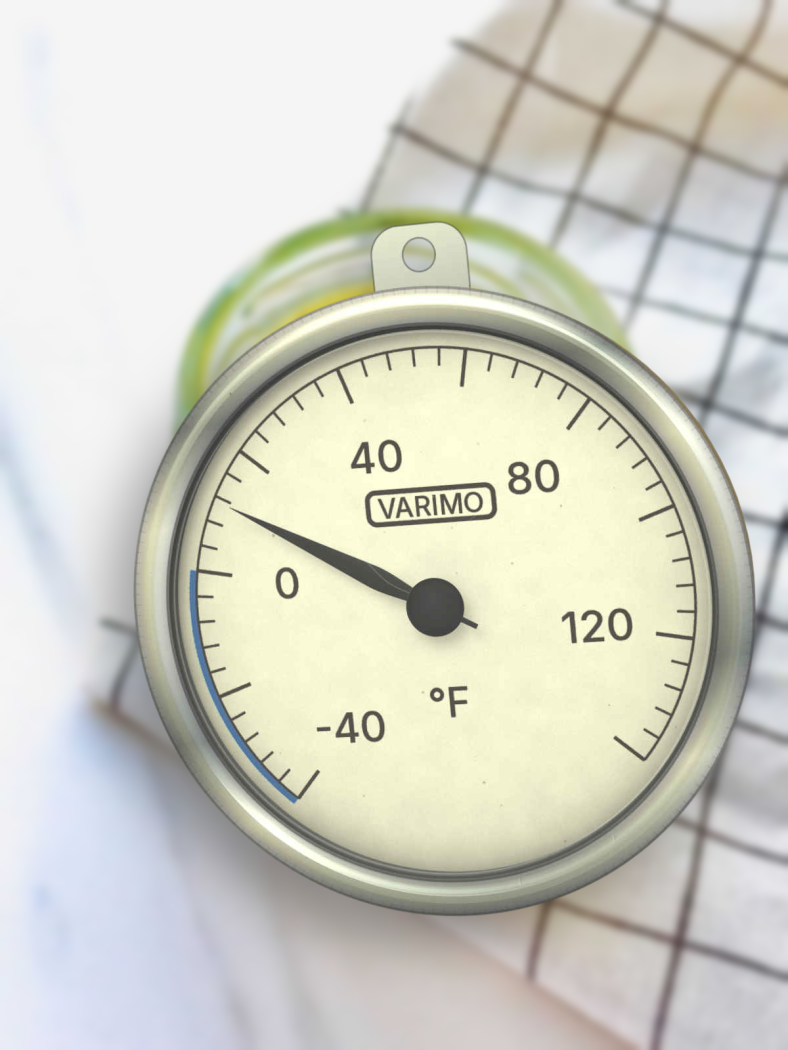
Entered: 12 °F
